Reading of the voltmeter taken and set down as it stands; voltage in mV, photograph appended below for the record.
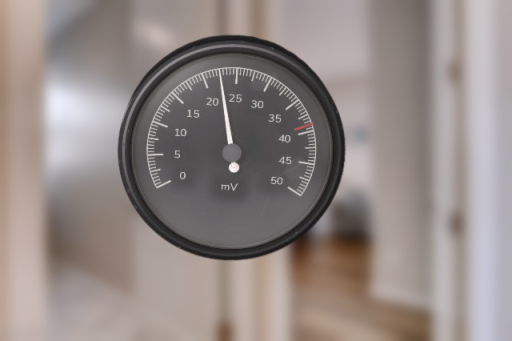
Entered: 22.5 mV
